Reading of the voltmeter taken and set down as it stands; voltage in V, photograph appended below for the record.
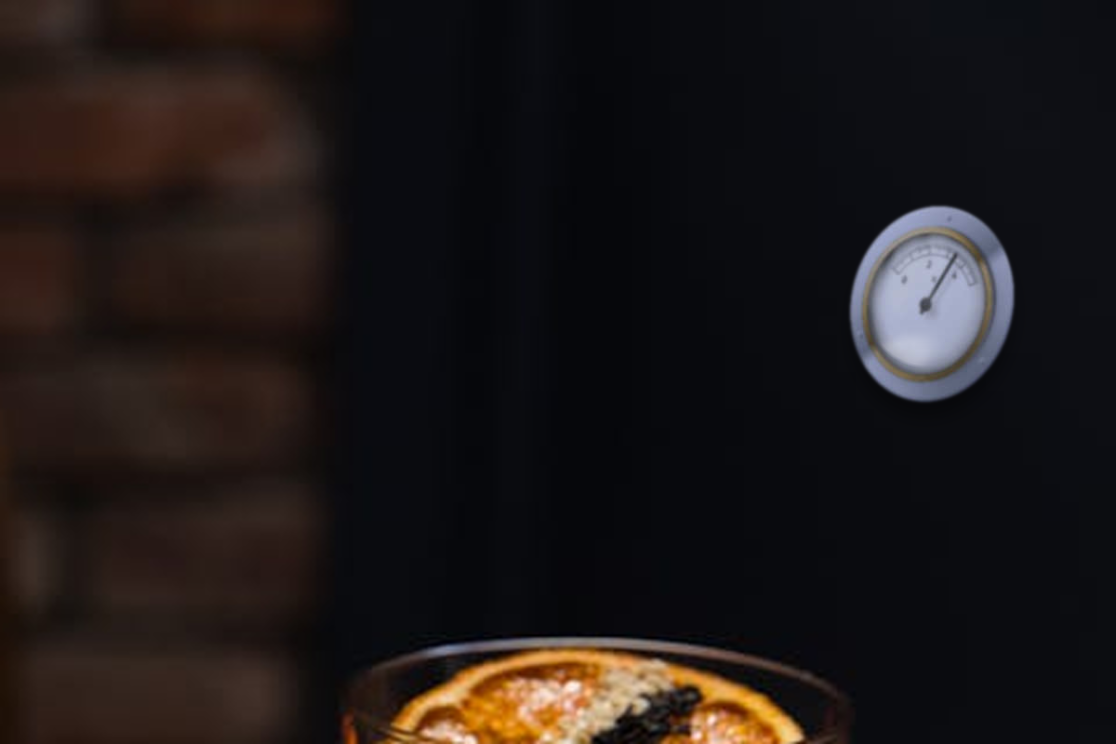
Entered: 3.5 V
